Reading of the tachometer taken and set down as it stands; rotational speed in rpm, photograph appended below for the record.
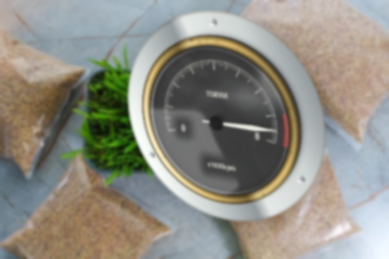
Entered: 7500 rpm
